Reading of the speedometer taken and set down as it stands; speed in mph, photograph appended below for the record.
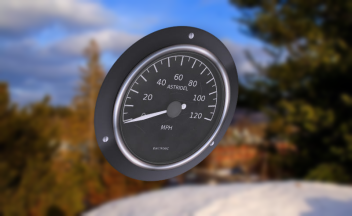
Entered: 0 mph
